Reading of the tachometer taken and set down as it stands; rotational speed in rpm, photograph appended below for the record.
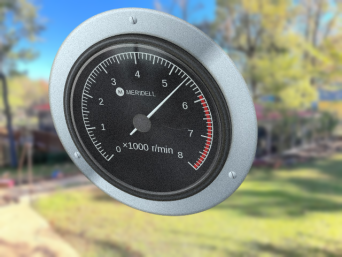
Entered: 5400 rpm
